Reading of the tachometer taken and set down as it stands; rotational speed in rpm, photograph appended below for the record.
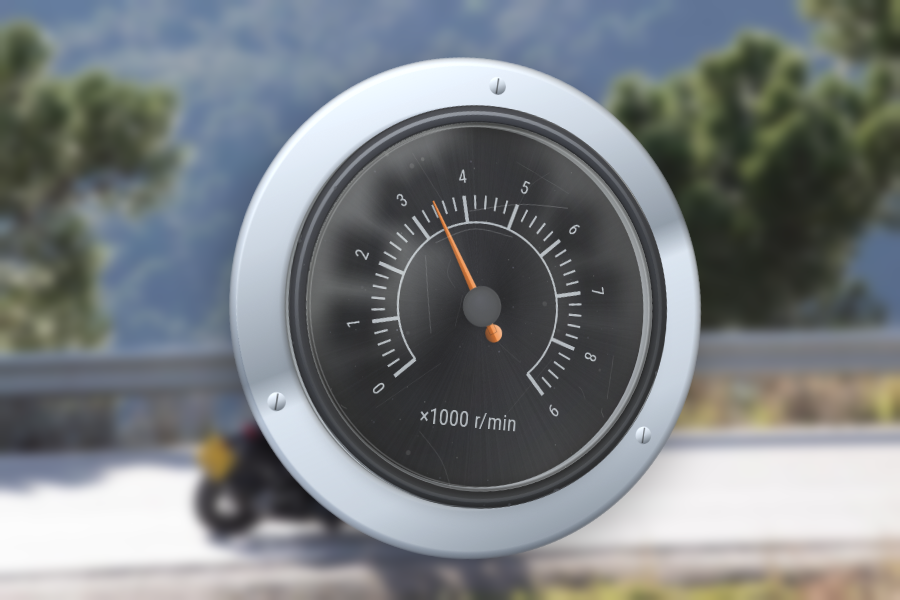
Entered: 3400 rpm
